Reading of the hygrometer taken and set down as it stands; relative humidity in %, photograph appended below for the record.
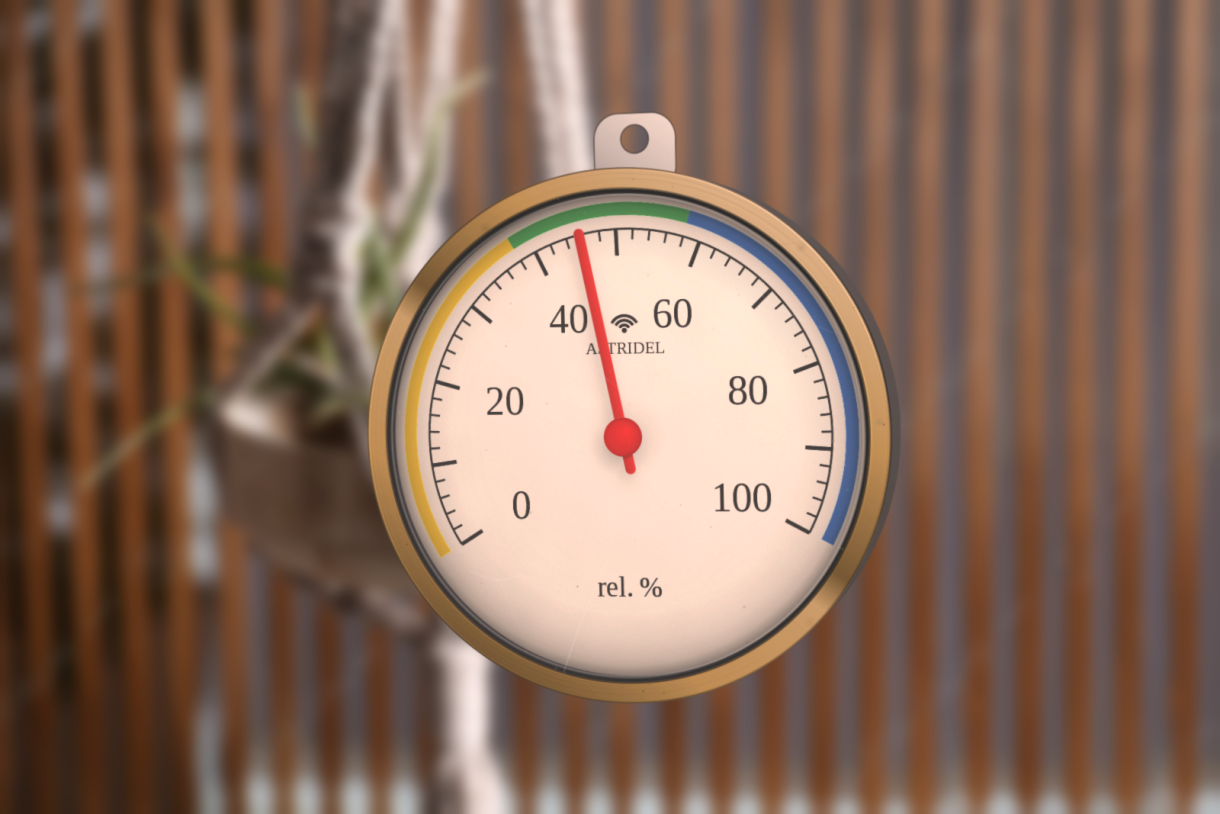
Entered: 46 %
